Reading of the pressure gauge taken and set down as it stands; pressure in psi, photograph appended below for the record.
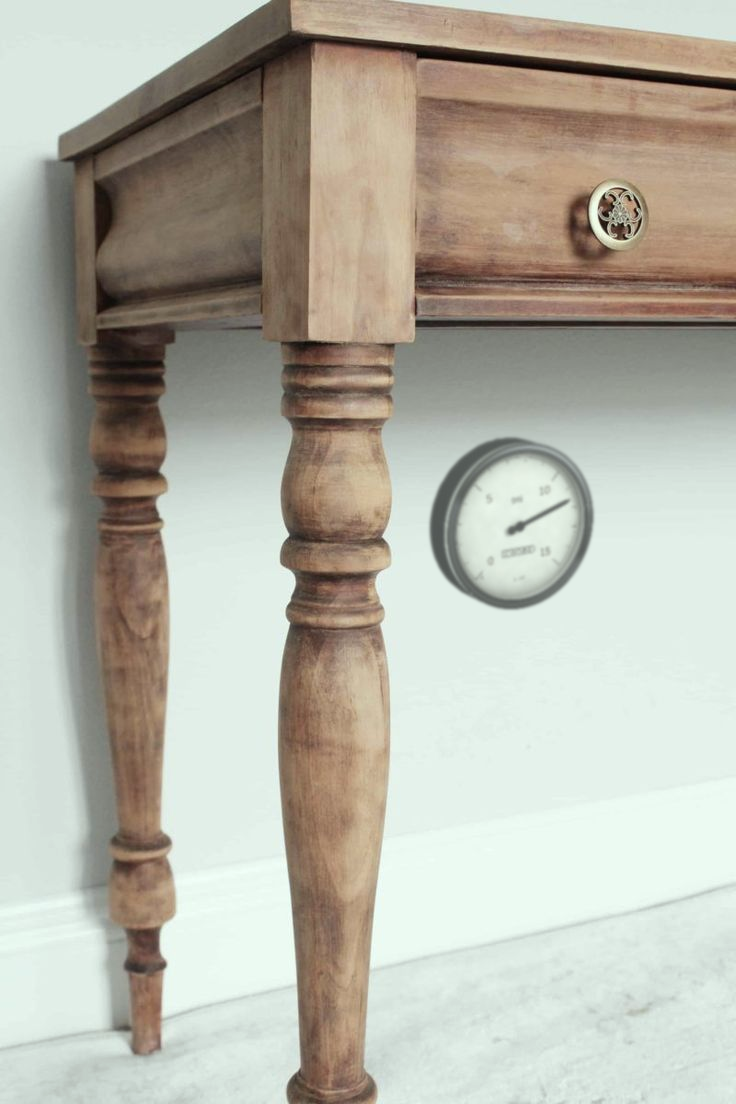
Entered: 11.5 psi
